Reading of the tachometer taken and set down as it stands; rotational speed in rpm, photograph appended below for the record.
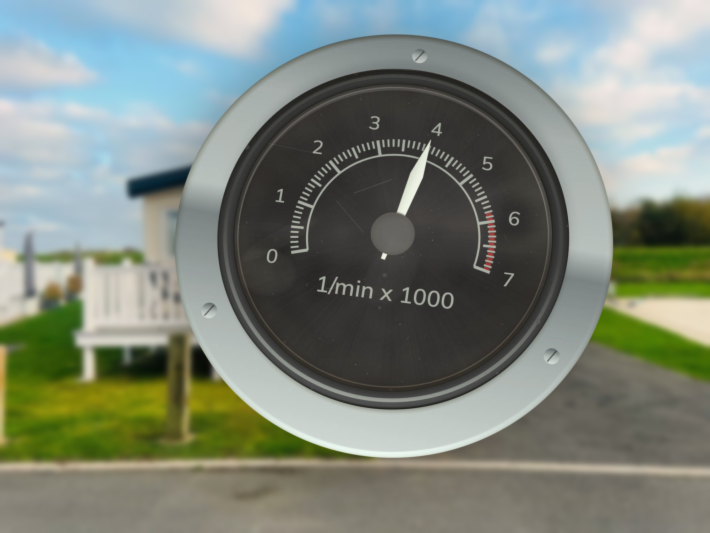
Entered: 4000 rpm
